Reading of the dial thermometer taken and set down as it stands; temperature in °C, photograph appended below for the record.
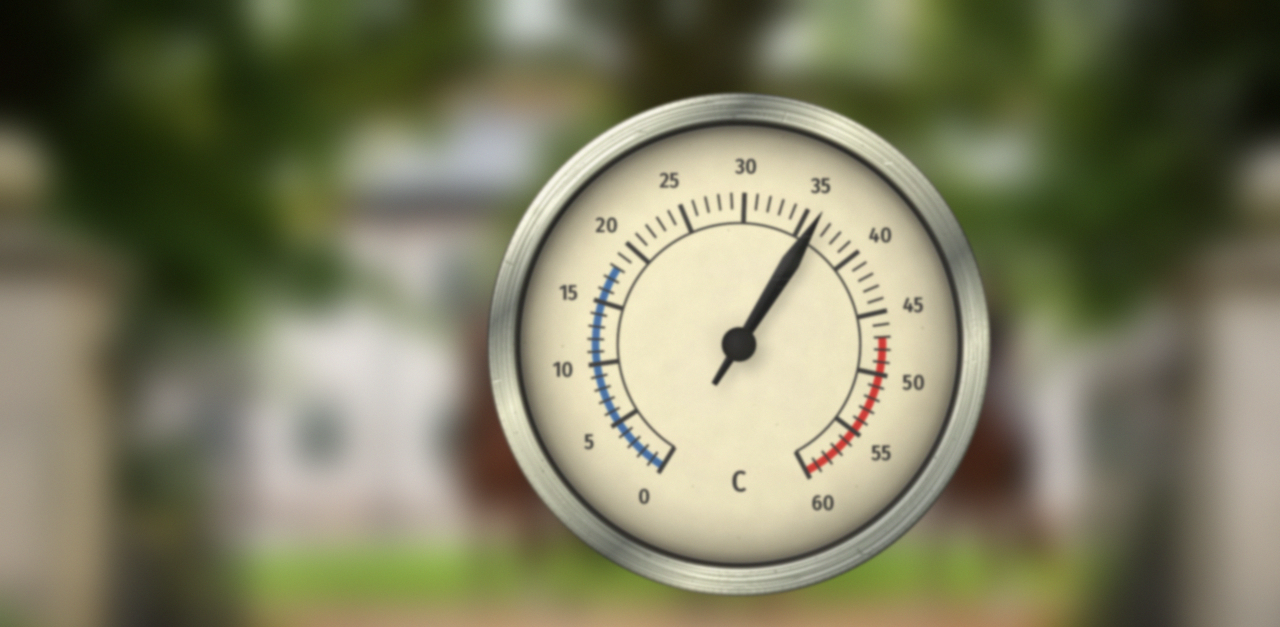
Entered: 36 °C
